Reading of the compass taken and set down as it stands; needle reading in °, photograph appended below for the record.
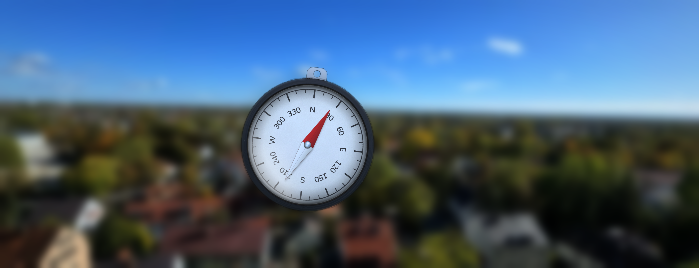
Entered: 25 °
